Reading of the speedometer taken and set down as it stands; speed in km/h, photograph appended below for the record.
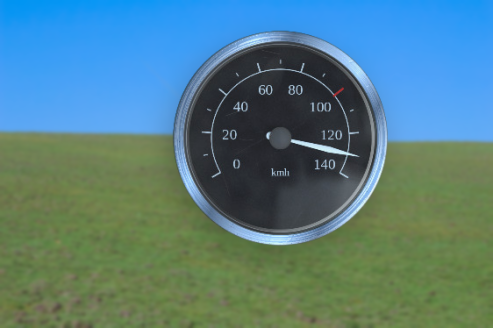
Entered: 130 km/h
